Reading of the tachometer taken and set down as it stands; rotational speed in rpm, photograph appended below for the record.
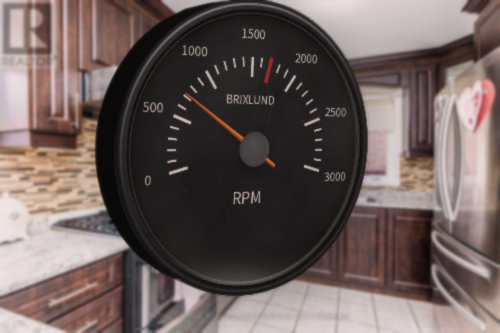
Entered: 700 rpm
